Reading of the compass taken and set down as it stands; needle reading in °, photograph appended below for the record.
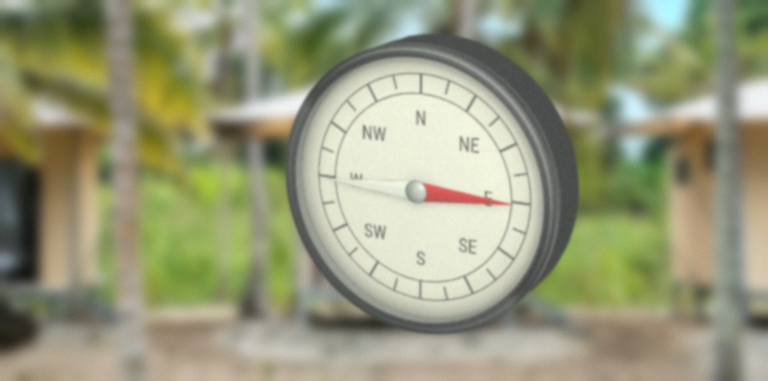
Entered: 90 °
